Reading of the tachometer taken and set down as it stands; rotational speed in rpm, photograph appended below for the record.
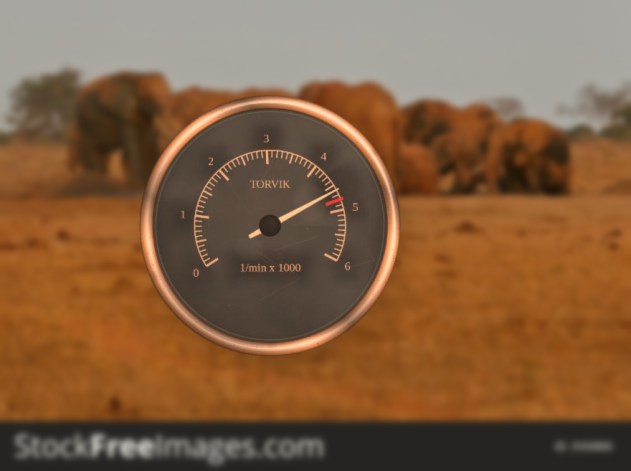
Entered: 4600 rpm
